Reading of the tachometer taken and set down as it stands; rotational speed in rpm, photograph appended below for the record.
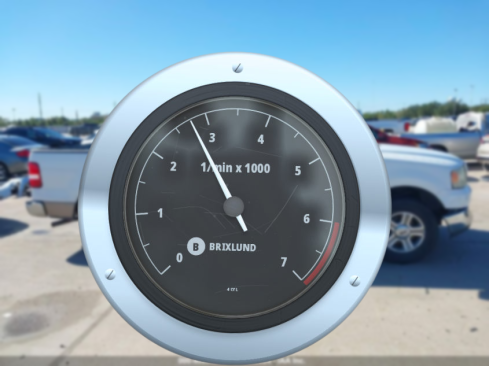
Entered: 2750 rpm
